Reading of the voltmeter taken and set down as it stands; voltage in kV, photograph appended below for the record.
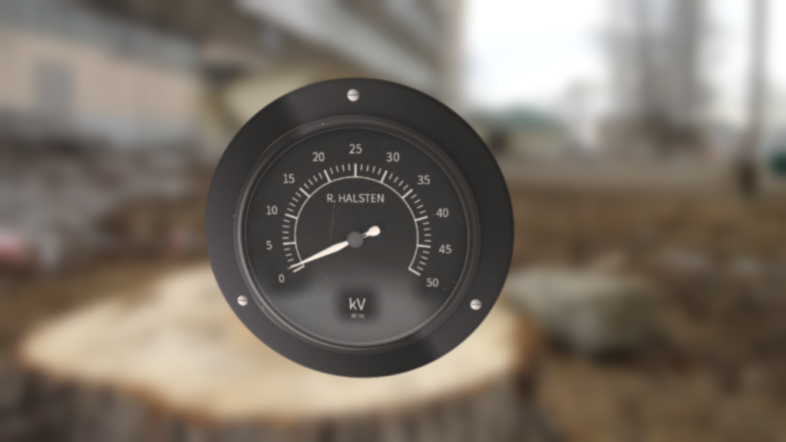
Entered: 1 kV
